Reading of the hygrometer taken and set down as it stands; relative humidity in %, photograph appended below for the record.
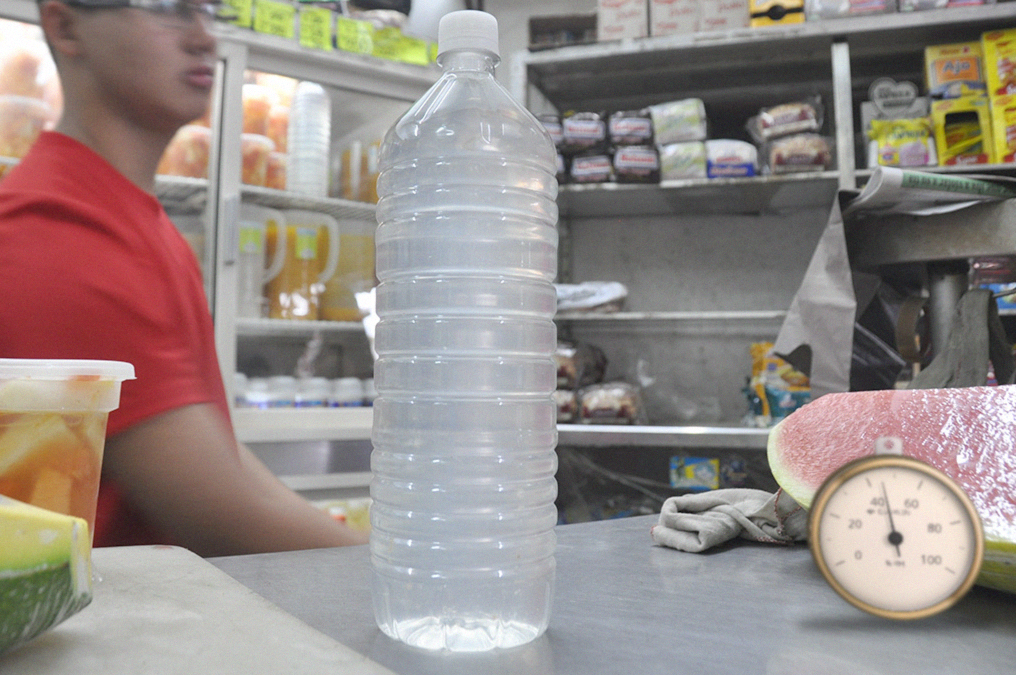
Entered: 45 %
